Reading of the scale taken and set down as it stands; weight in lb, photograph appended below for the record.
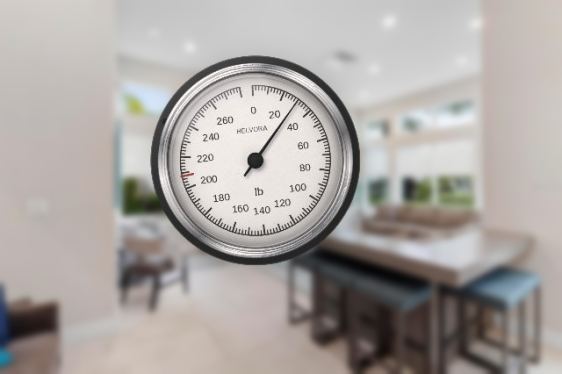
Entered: 30 lb
